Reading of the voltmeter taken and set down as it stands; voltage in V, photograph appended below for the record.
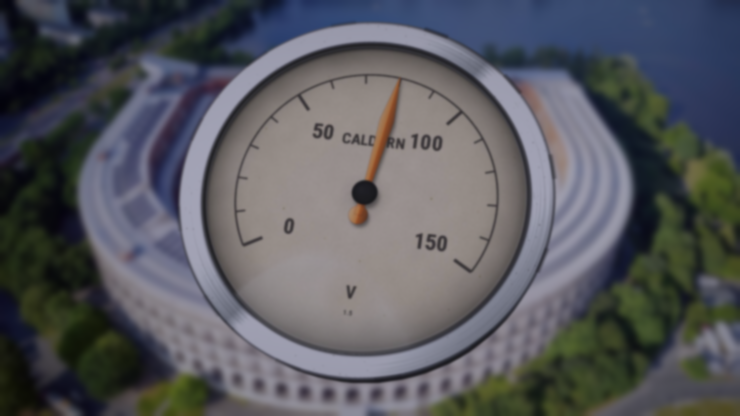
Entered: 80 V
